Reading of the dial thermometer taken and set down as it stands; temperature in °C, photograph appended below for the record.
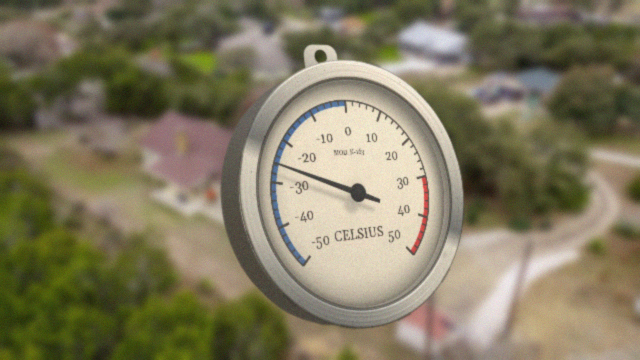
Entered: -26 °C
